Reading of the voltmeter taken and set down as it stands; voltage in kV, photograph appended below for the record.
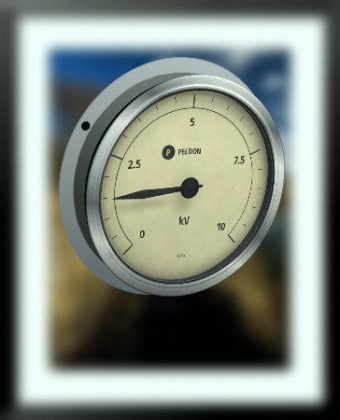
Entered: 1.5 kV
